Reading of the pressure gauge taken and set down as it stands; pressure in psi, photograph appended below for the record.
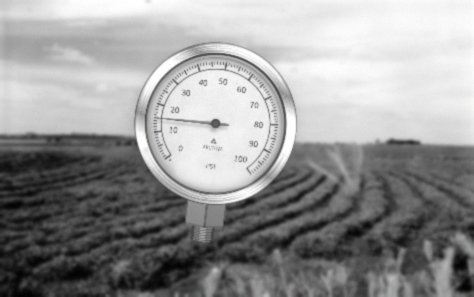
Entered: 15 psi
